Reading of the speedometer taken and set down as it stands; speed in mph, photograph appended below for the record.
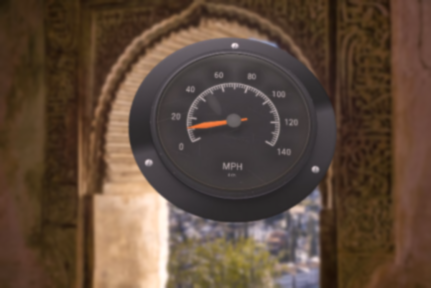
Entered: 10 mph
